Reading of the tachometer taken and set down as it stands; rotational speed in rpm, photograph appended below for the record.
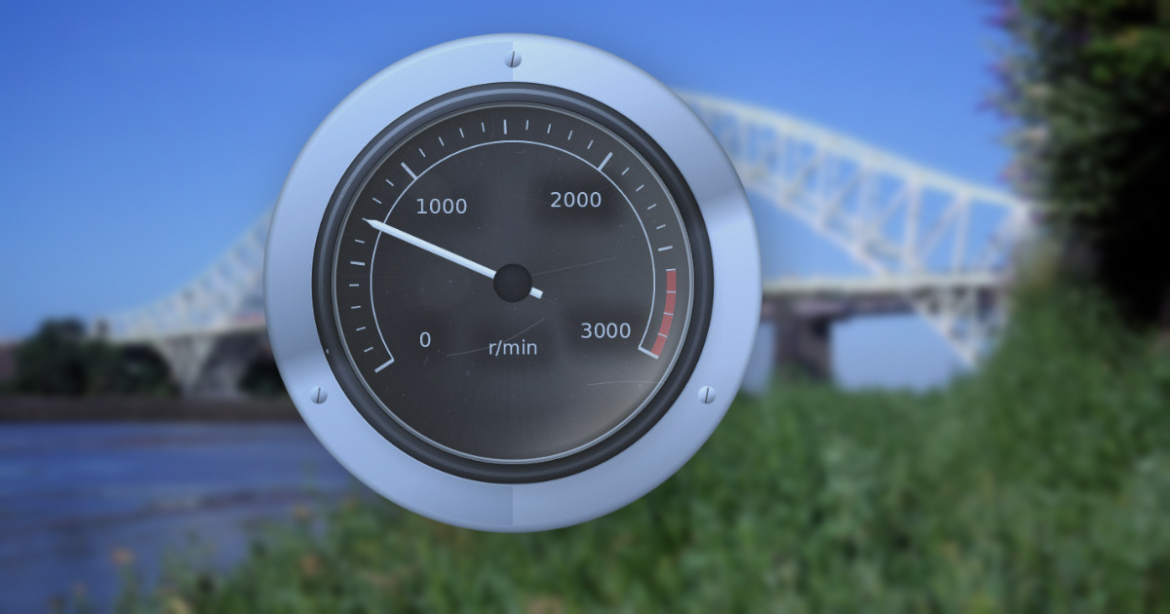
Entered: 700 rpm
